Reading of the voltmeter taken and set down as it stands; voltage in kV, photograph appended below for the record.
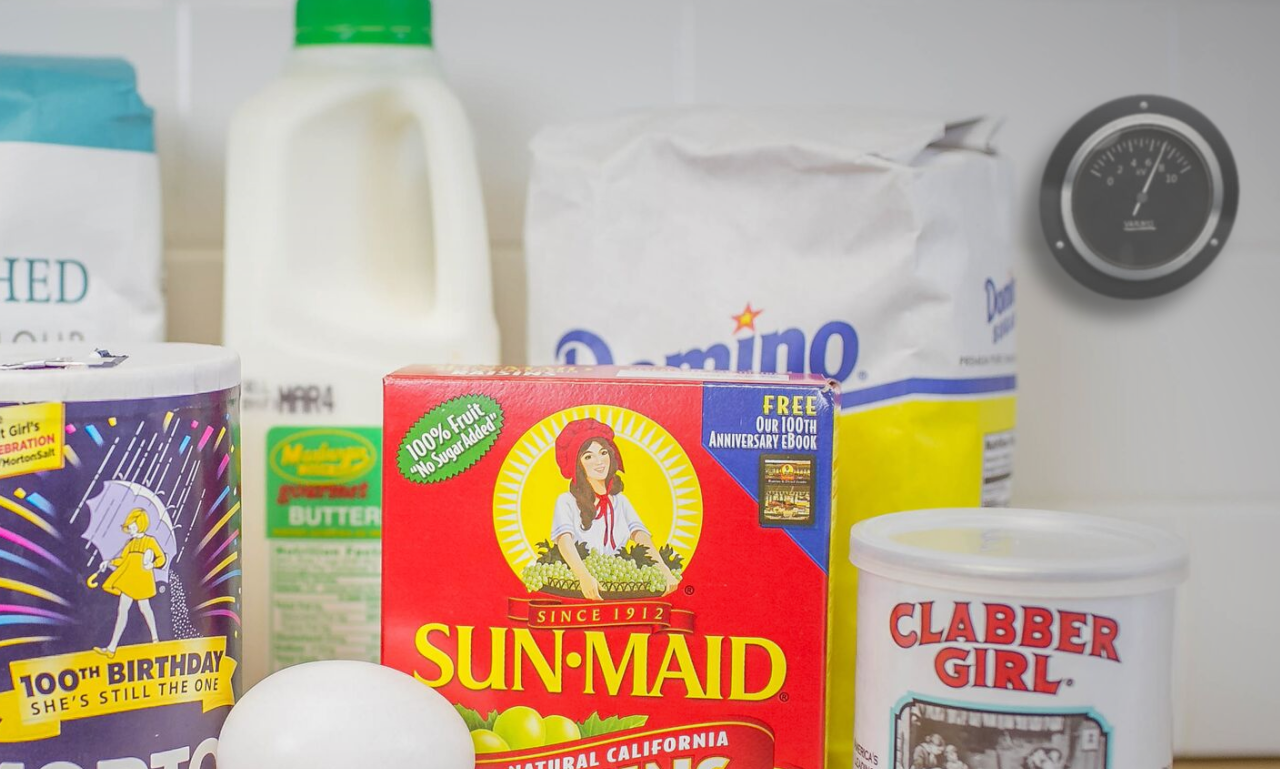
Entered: 7 kV
